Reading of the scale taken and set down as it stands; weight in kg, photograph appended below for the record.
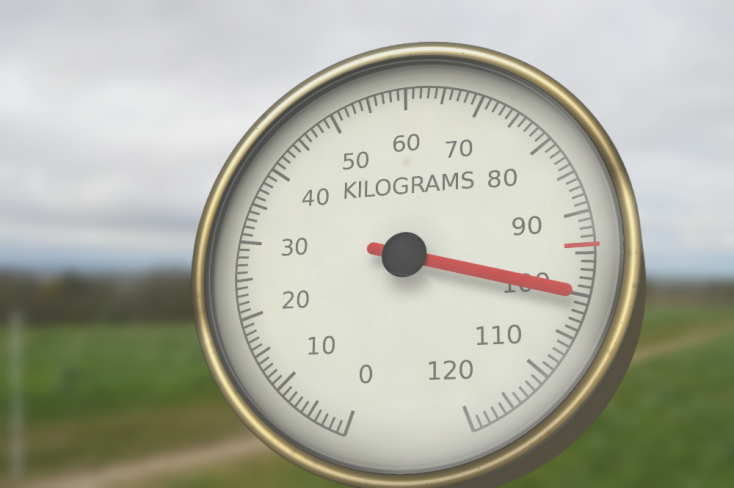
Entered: 100 kg
